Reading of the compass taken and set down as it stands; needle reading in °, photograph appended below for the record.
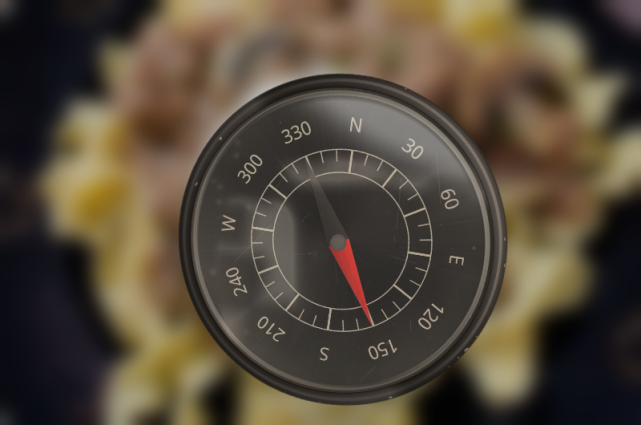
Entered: 150 °
